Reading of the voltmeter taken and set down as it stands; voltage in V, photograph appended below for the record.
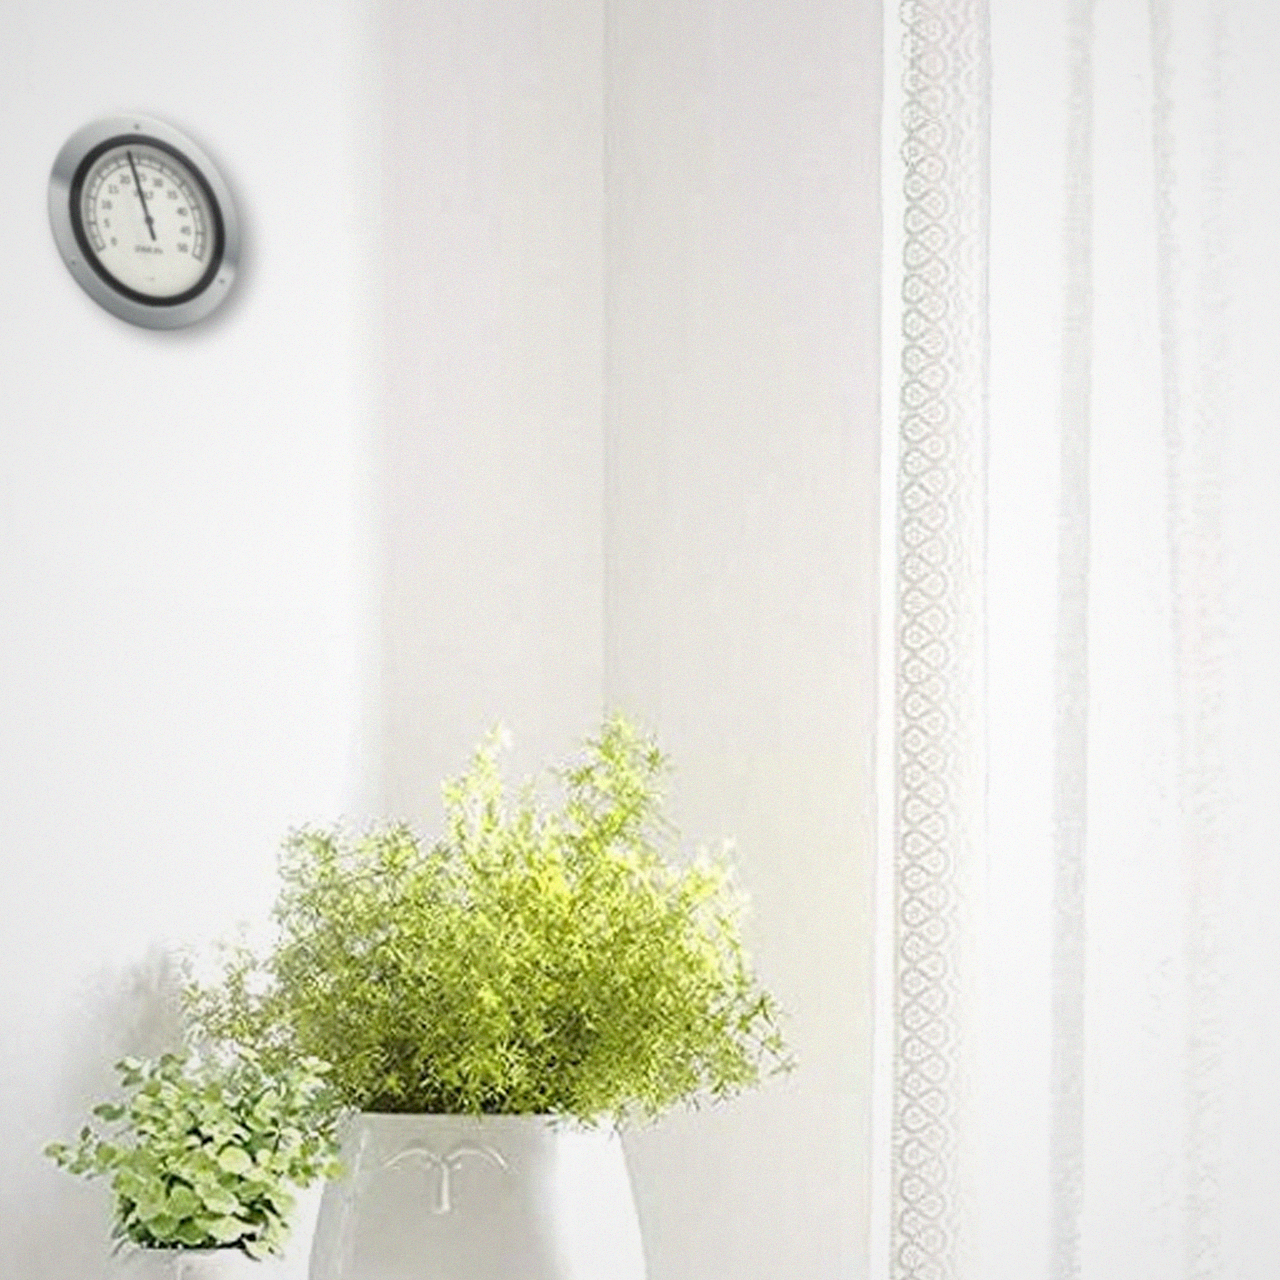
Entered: 22.5 V
